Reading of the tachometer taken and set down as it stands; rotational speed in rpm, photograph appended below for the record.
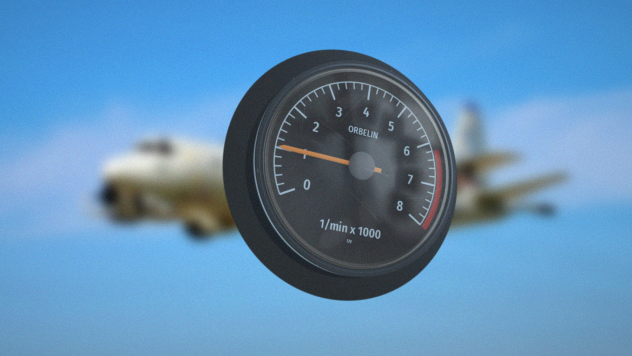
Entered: 1000 rpm
